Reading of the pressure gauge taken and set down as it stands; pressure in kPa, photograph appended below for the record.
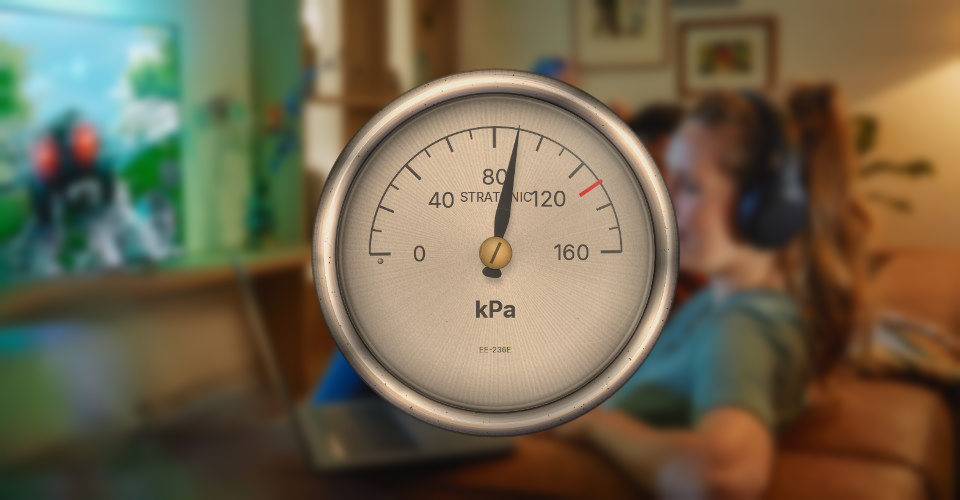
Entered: 90 kPa
